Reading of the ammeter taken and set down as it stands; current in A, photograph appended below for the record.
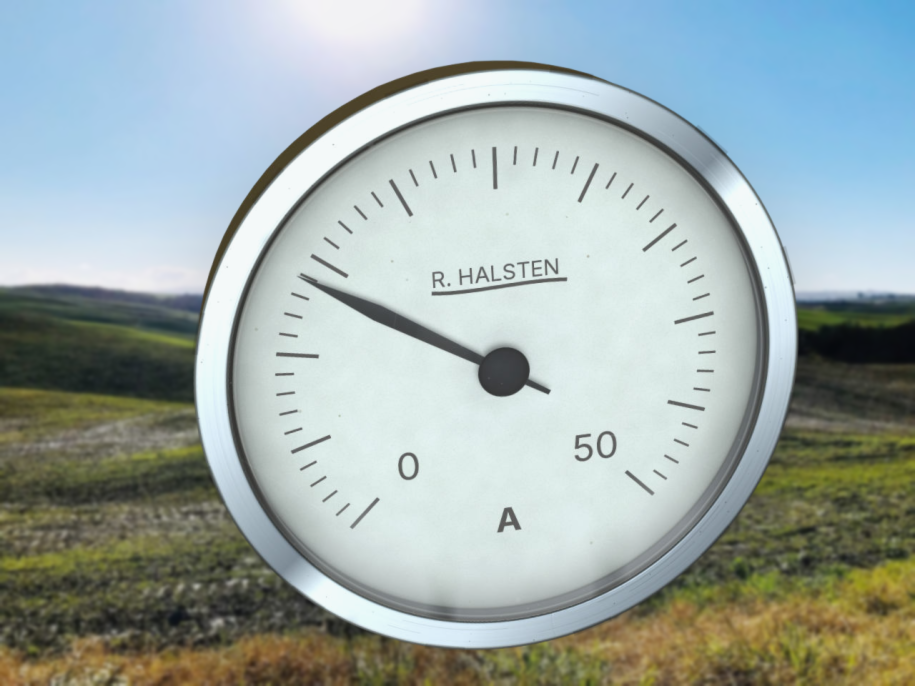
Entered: 14 A
